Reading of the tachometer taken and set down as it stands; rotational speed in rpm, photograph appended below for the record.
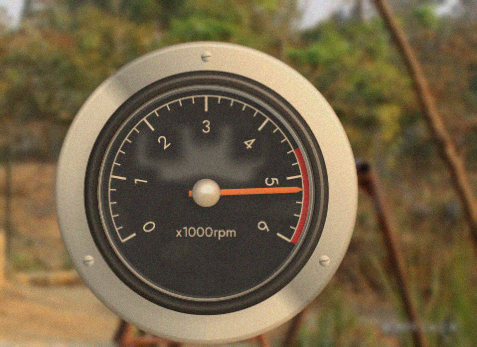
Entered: 5200 rpm
